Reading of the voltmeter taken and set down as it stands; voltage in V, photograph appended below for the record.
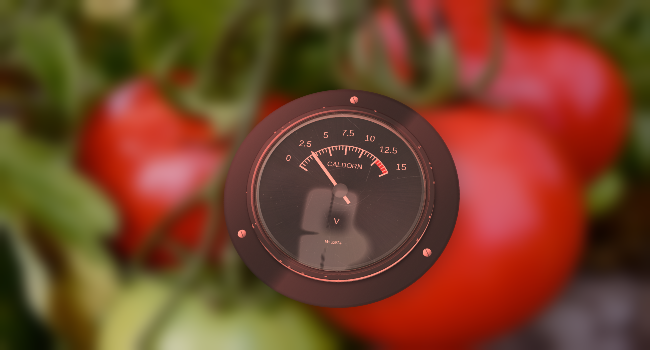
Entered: 2.5 V
